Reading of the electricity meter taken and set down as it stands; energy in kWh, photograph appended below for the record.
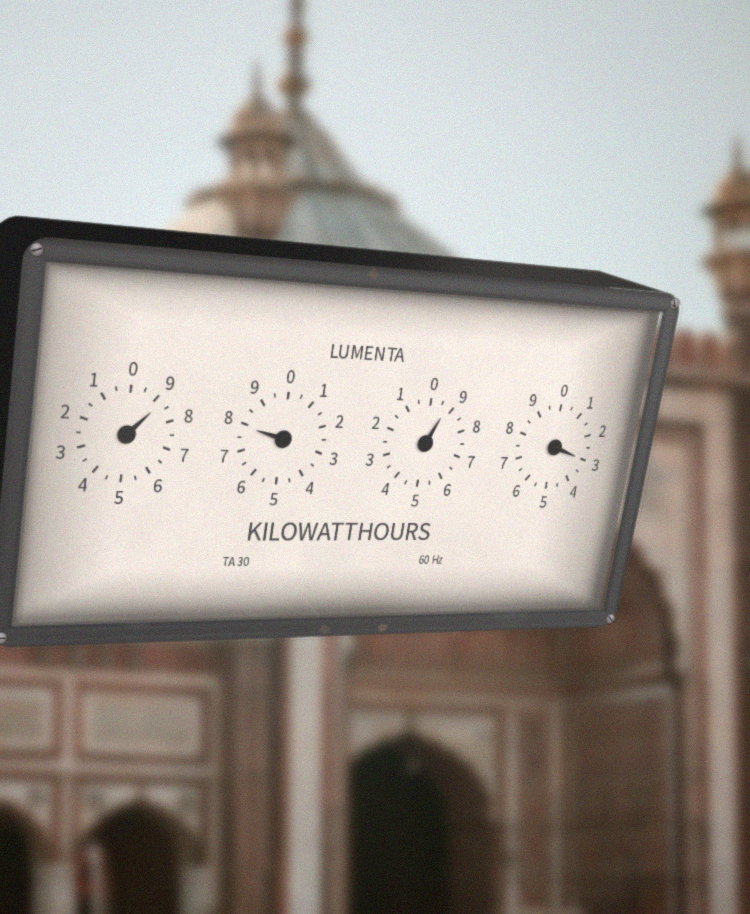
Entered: 8793 kWh
